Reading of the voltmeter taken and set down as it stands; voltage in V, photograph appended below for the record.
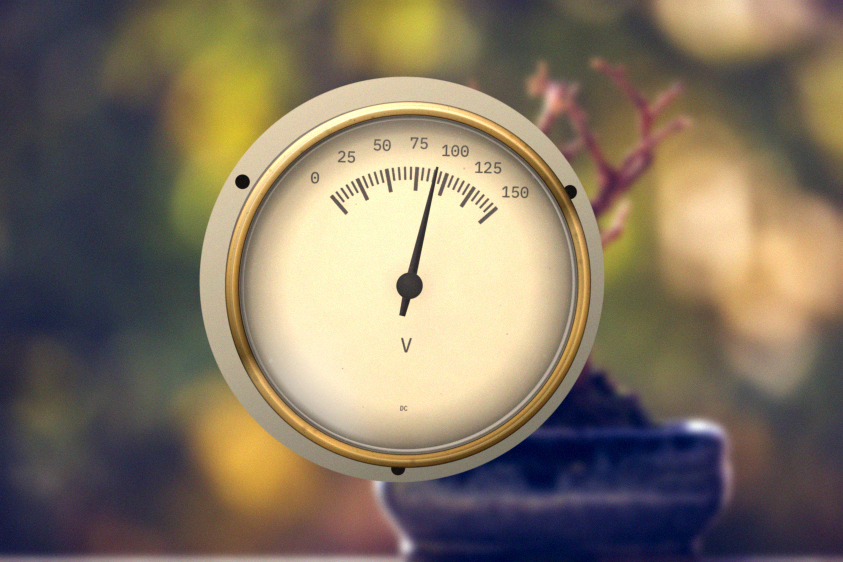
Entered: 90 V
